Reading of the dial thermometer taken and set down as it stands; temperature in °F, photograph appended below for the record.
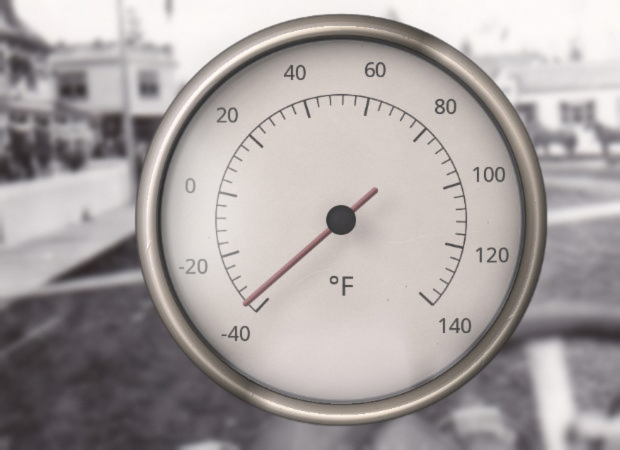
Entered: -36 °F
